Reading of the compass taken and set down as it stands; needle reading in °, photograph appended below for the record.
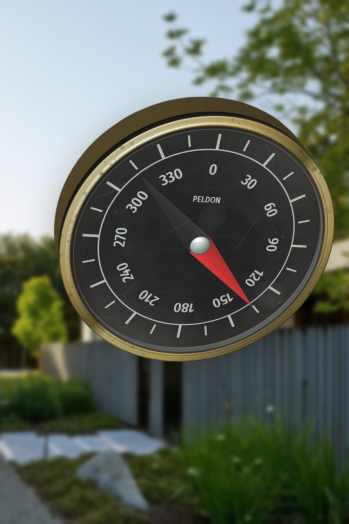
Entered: 135 °
